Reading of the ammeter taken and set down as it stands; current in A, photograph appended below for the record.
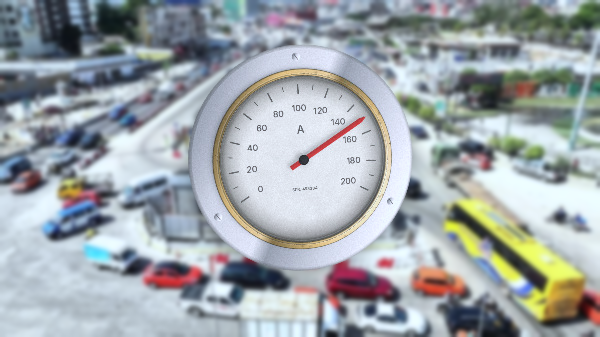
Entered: 150 A
